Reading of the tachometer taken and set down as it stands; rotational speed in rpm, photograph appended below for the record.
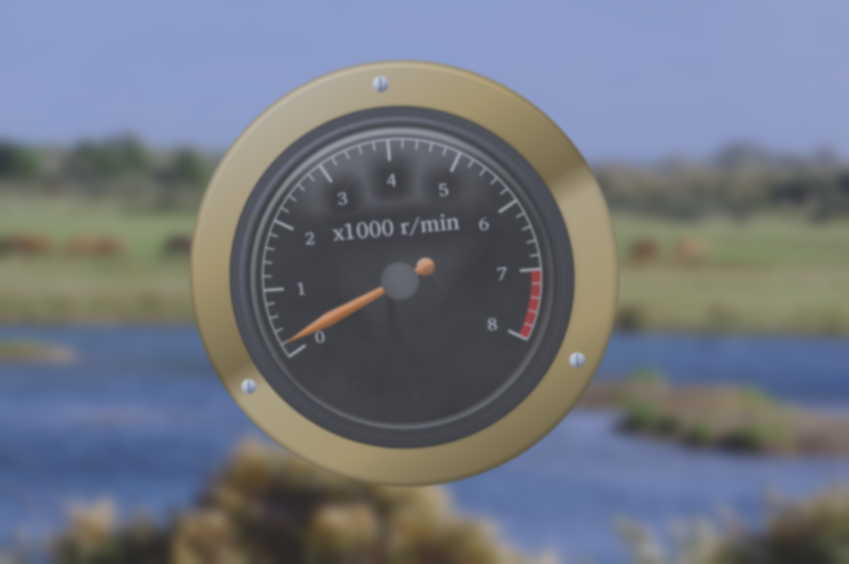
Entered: 200 rpm
